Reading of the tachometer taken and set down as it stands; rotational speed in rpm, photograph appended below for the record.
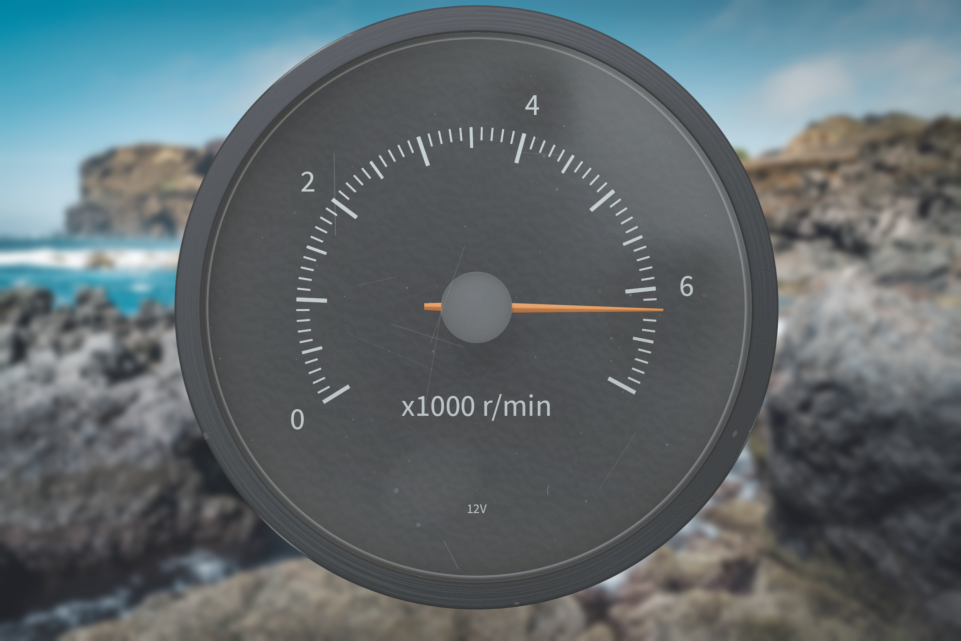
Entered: 6200 rpm
